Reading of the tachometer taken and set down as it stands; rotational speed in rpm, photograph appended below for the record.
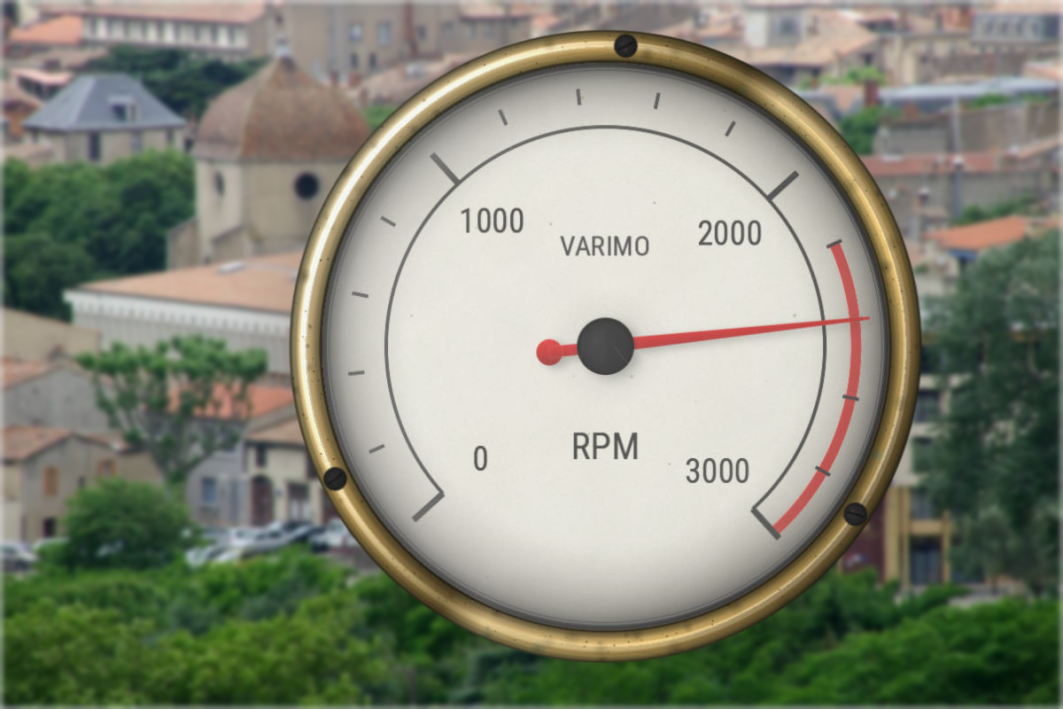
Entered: 2400 rpm
